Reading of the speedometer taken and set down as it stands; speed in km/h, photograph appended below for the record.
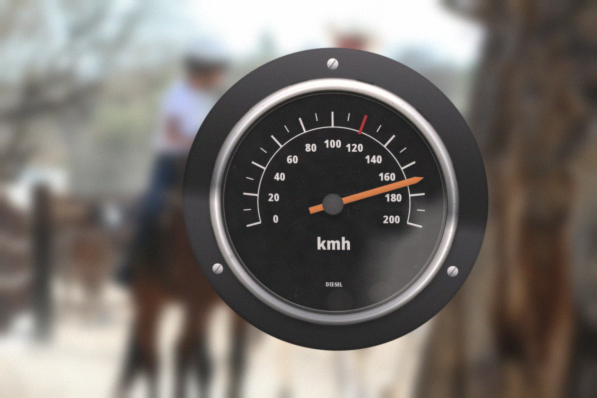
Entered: 170 km/h
